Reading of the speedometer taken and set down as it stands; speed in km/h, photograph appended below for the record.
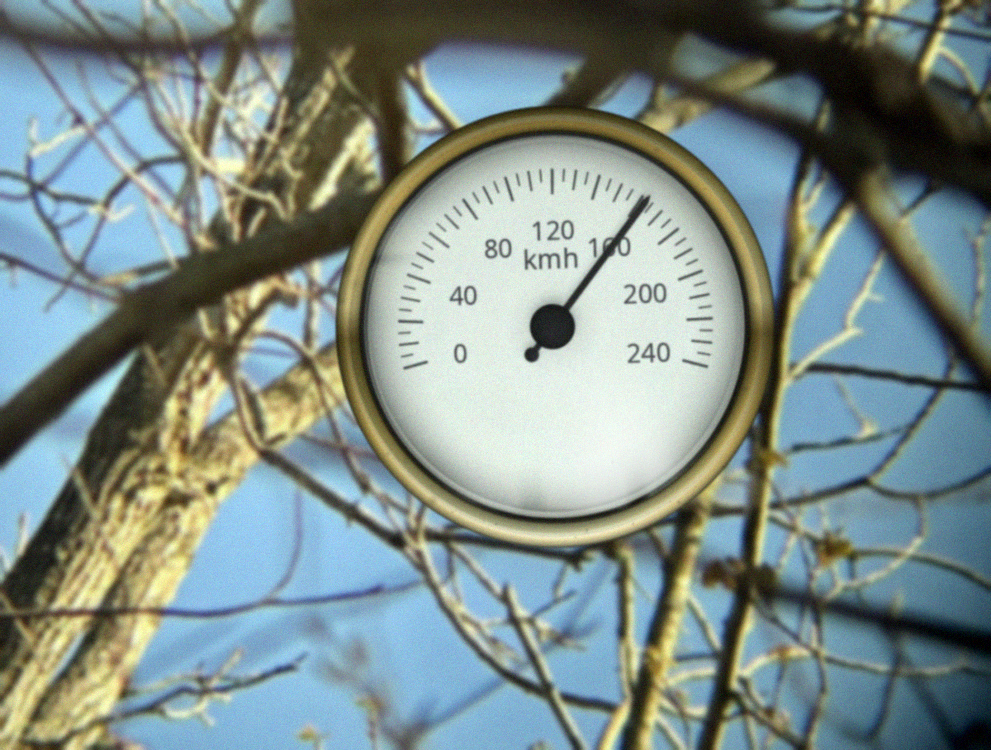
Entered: 162.5 km/h
